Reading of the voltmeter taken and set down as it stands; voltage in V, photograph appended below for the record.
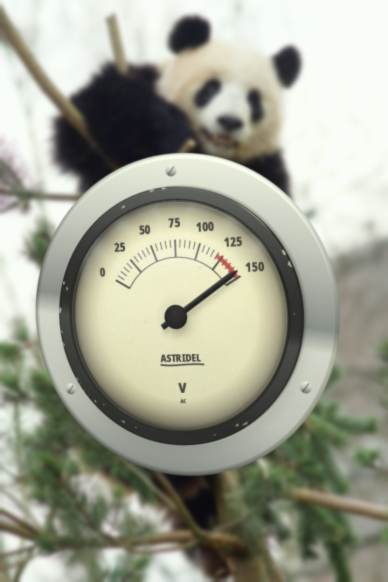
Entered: 145 V
